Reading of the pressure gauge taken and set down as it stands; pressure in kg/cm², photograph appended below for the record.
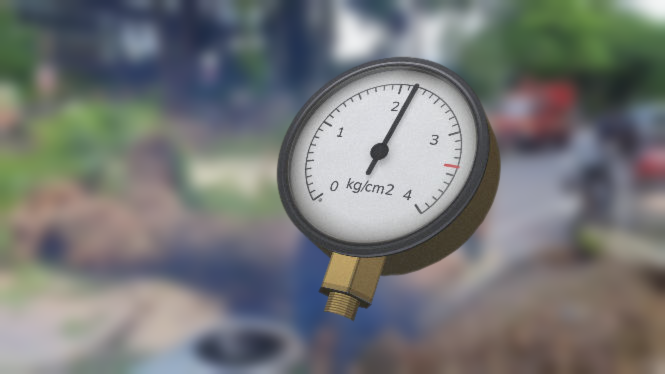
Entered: 2.2 kg/cm²
